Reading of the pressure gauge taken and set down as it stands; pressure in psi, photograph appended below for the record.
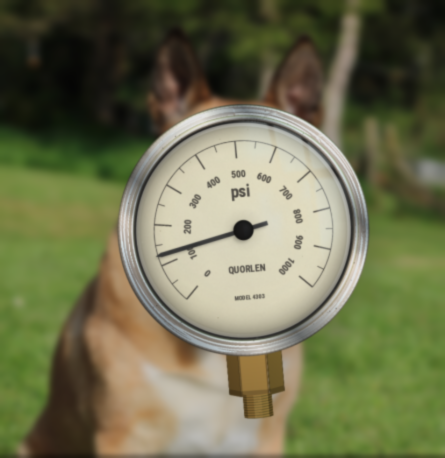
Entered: 125 psi
